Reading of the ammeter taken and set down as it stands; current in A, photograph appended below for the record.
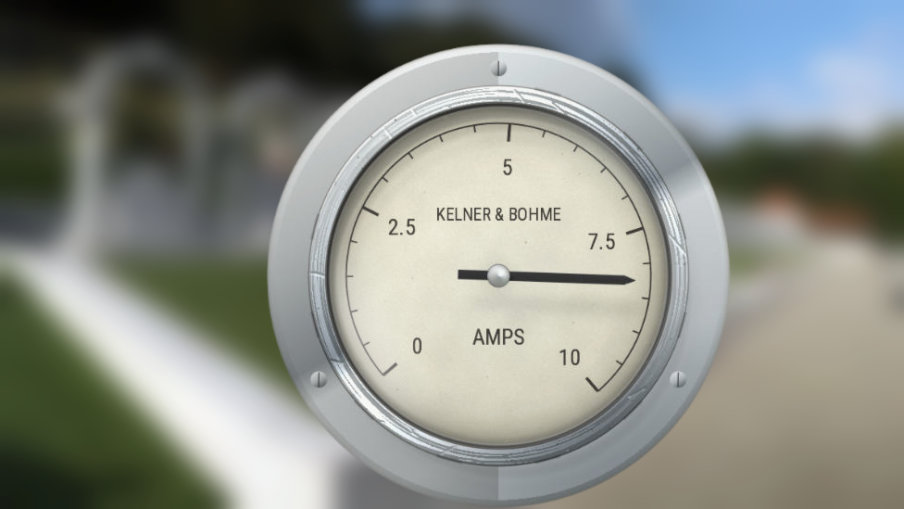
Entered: 8.25 A
